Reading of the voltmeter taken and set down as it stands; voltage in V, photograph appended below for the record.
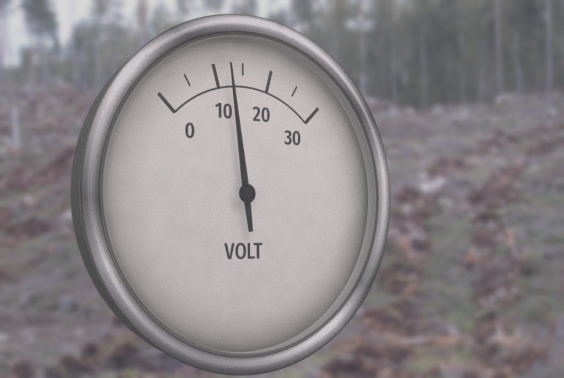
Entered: 12.5 V
